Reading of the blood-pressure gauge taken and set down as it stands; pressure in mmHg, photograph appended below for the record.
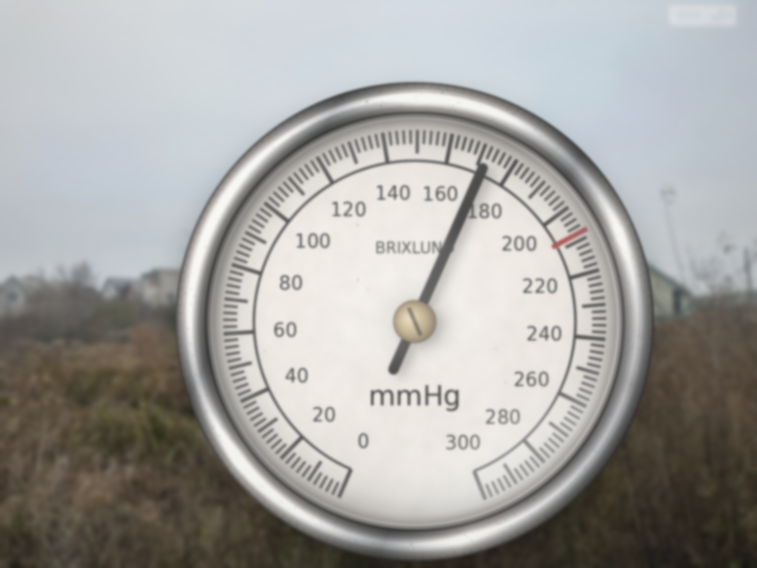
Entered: 172 mmHg
